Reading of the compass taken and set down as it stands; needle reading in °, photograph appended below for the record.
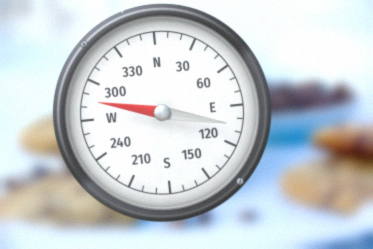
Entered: 285 °
